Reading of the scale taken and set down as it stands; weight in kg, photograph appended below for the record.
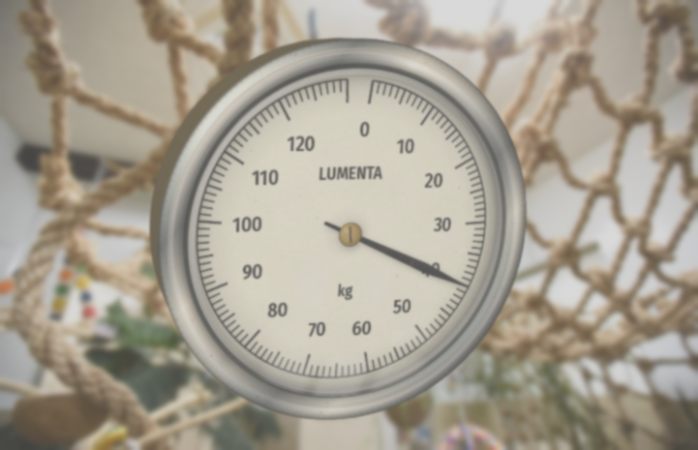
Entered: 40 kg
